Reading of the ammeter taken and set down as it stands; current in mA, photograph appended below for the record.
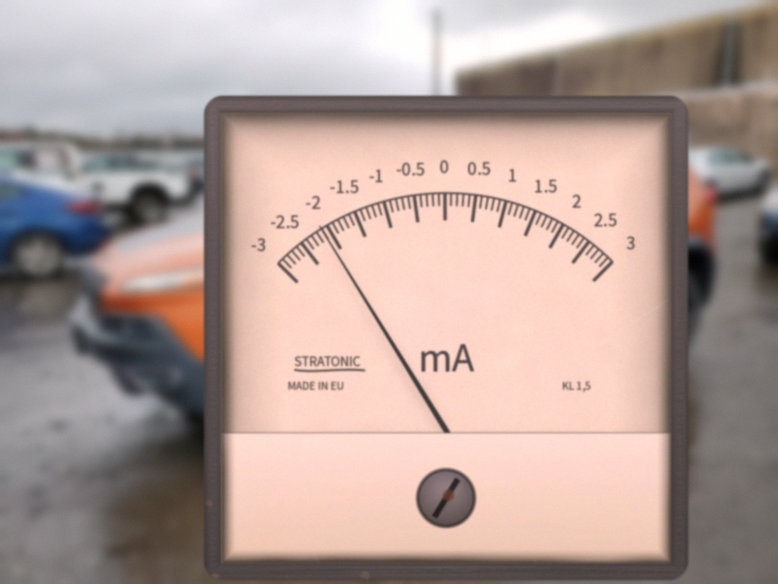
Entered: -2.1 mA
